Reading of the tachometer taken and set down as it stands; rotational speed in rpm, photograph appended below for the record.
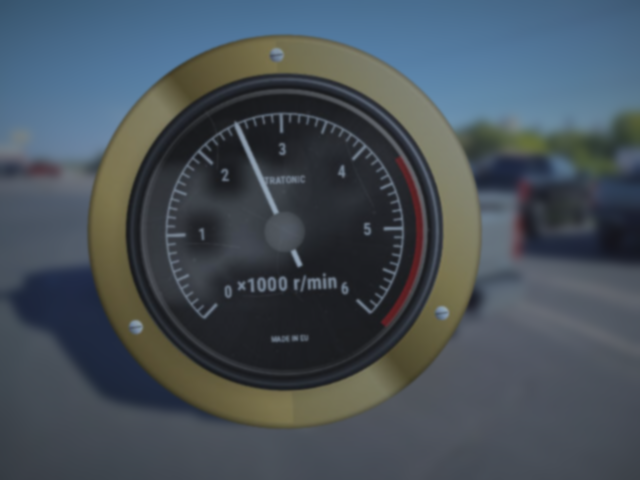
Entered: 2500 rpm
